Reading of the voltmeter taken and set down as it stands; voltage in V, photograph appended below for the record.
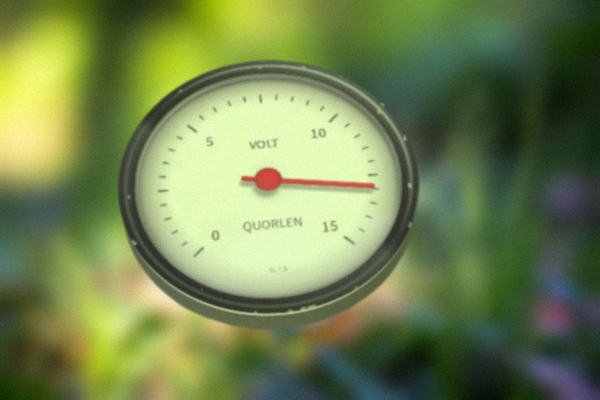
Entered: 13 V
